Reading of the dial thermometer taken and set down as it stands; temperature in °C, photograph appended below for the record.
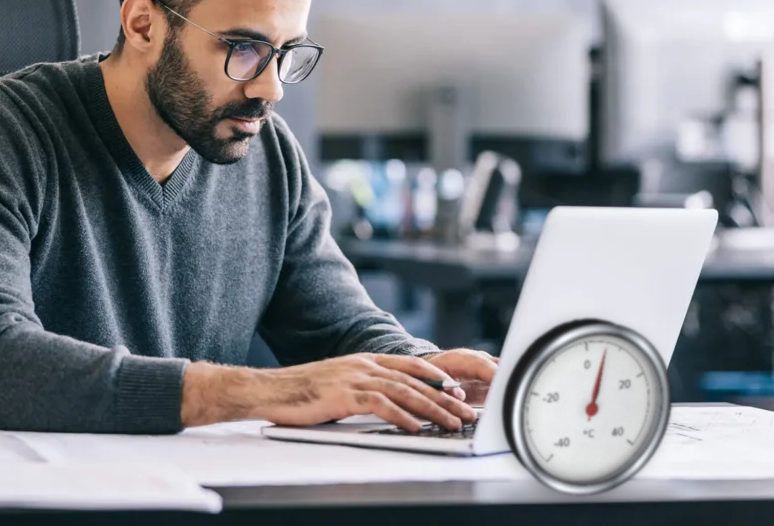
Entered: 5 °C
